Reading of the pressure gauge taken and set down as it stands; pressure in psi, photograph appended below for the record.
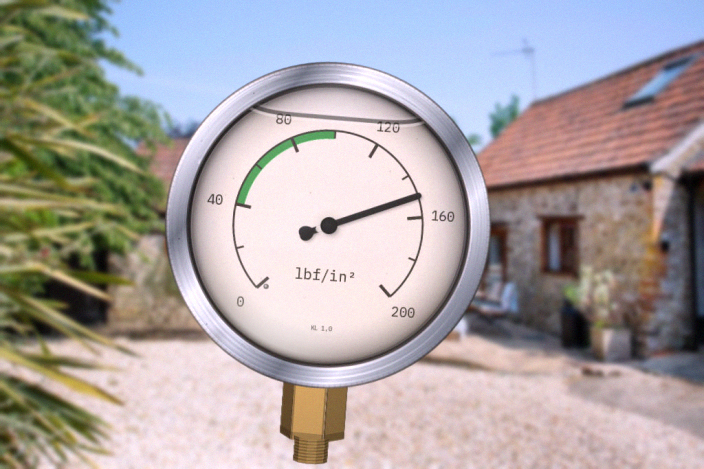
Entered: 150 psi
